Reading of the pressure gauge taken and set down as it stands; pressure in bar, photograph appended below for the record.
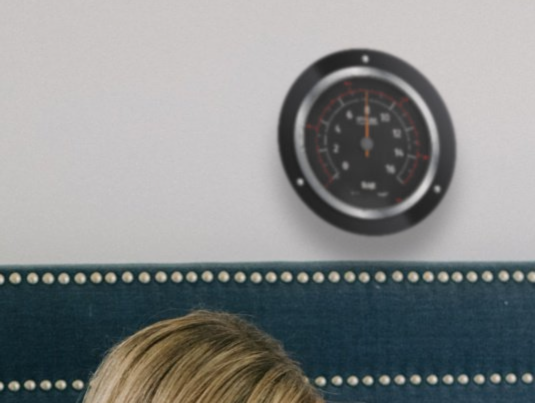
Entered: 8 bar
